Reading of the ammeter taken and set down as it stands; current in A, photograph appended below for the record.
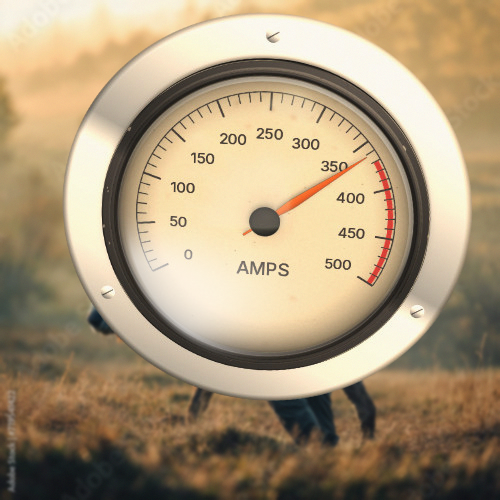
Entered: 360 A
